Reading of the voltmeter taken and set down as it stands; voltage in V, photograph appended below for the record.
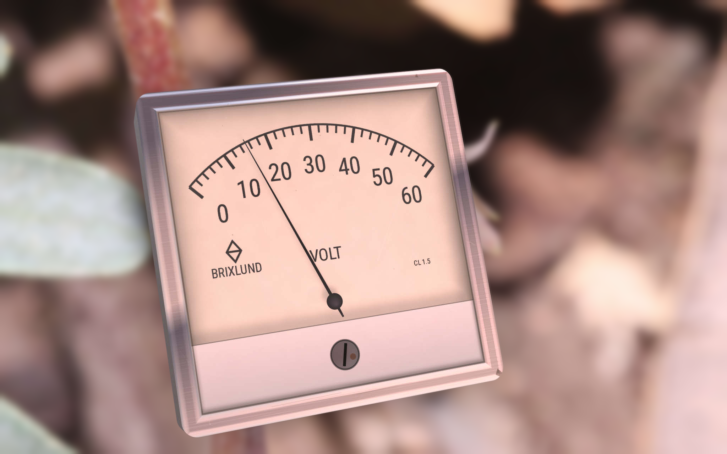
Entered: 15 V
